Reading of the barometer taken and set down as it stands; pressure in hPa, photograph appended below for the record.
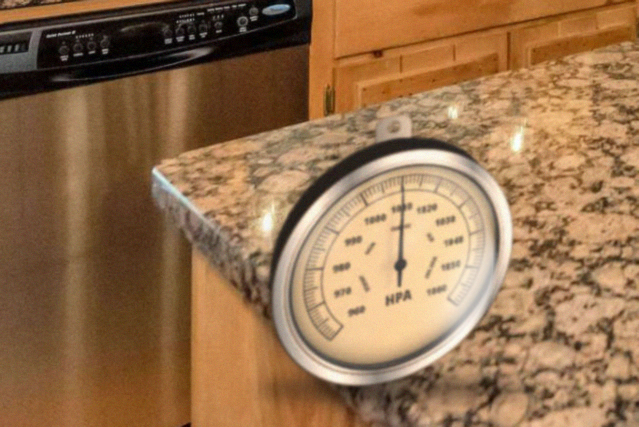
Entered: 1010 hPa
